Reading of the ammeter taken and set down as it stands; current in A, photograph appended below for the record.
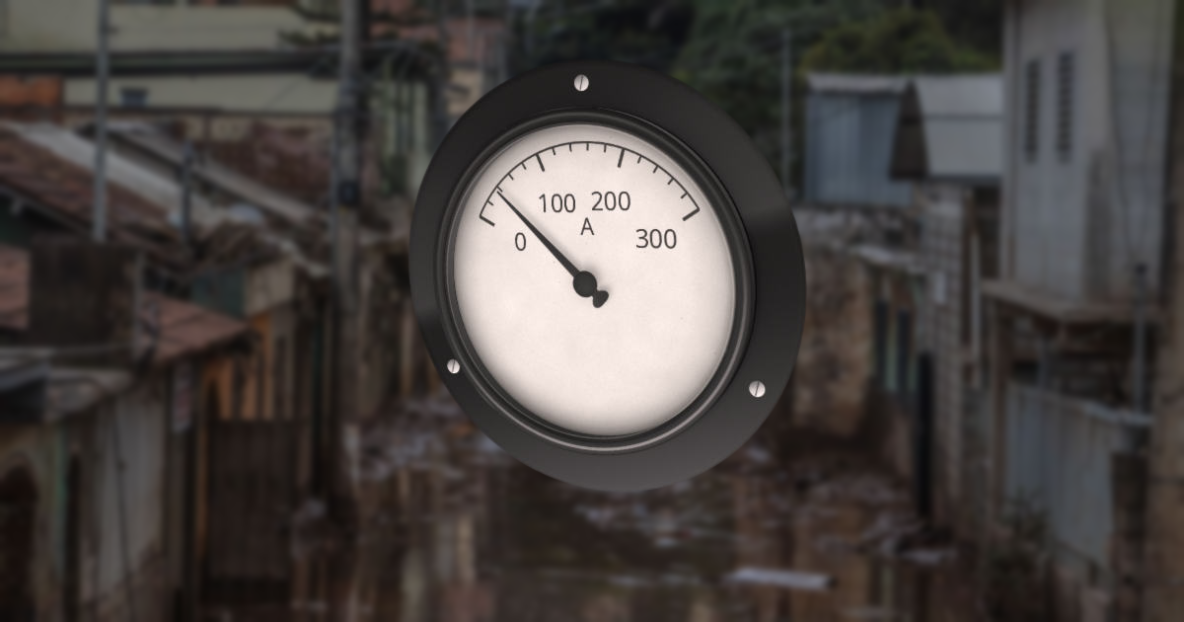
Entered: 40 A
